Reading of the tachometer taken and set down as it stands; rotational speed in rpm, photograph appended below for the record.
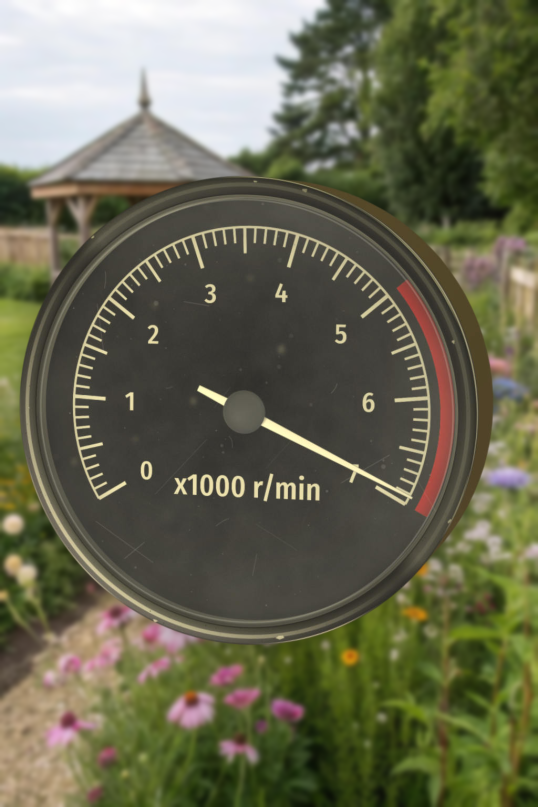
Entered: 6900 rpm
